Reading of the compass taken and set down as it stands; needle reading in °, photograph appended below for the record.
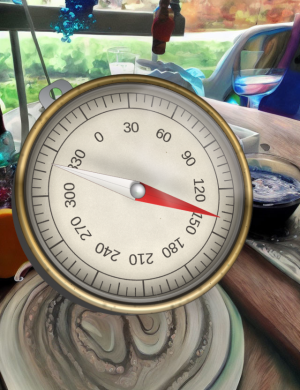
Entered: 140 °
